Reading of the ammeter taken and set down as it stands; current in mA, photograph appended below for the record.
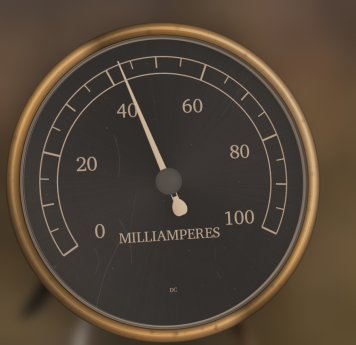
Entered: 42.5 mA
